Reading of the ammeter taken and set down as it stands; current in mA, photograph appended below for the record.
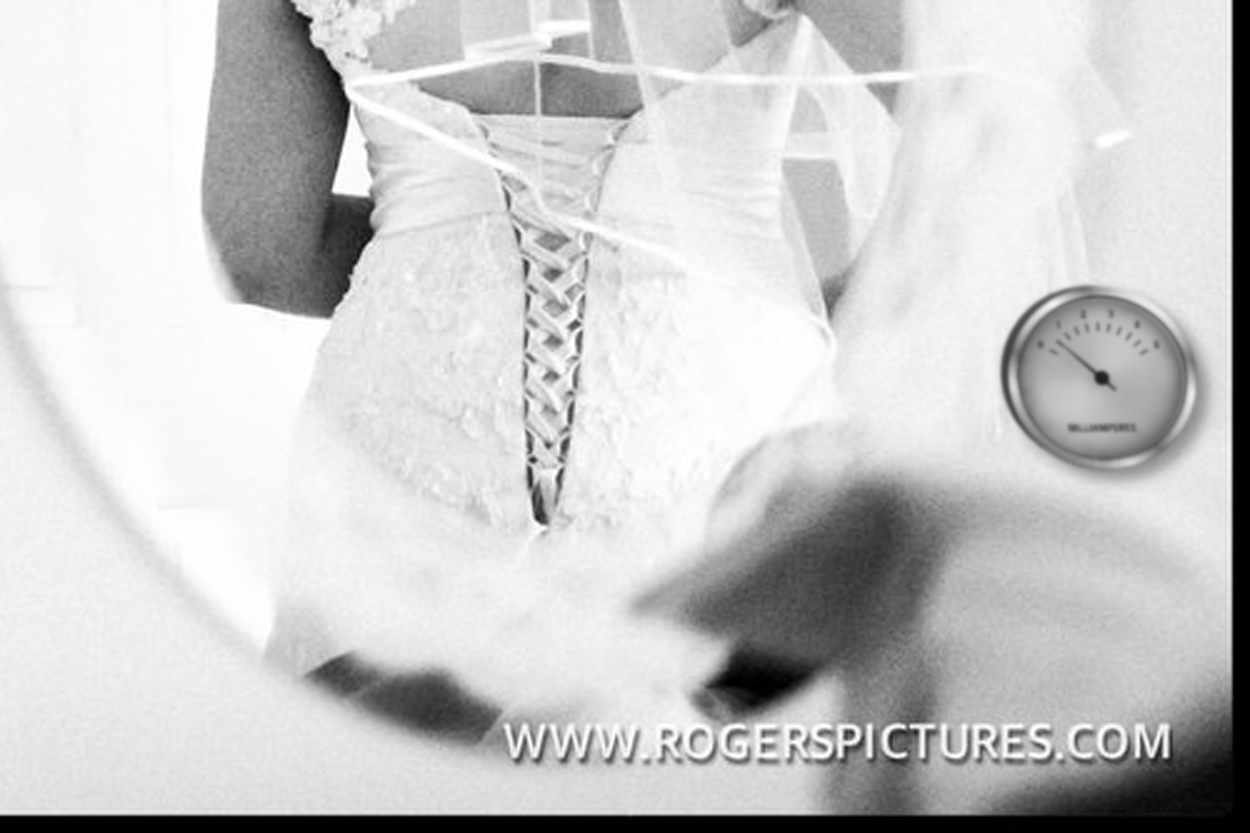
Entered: 0.5 mA
